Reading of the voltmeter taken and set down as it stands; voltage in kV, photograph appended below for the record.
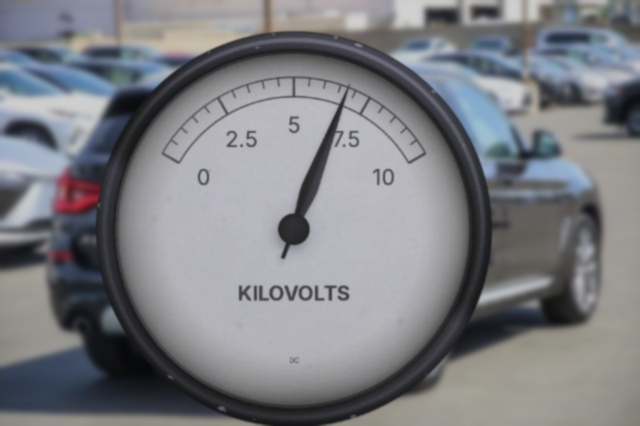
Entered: 6.75 kV
